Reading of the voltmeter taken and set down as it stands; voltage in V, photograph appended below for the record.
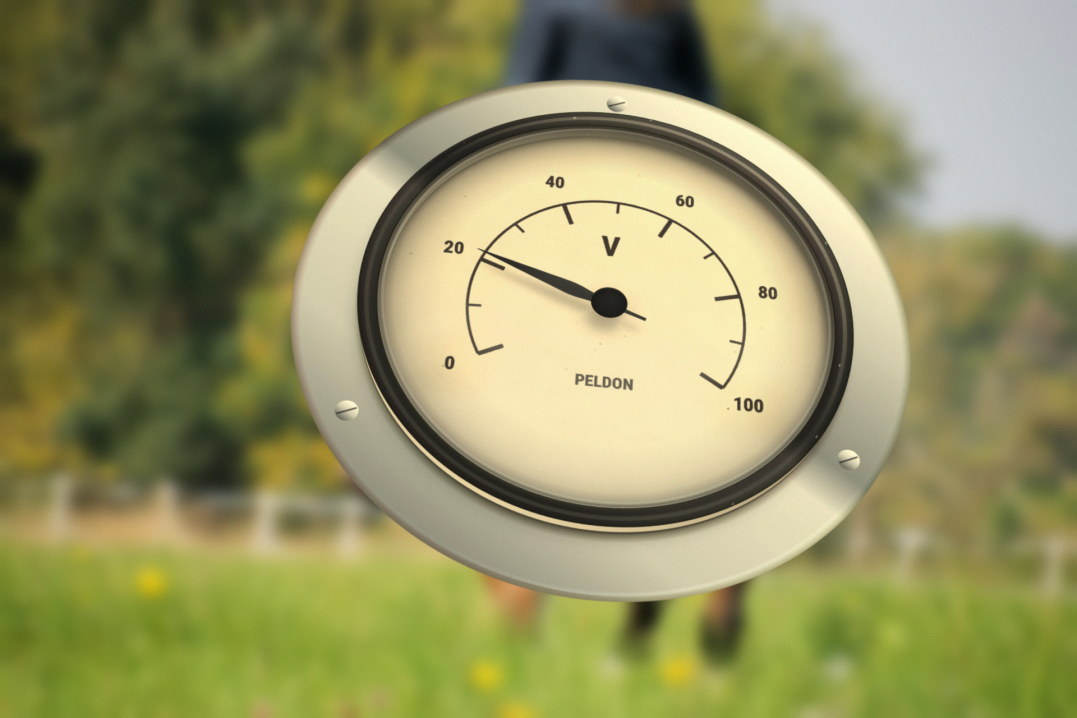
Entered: 20 V
